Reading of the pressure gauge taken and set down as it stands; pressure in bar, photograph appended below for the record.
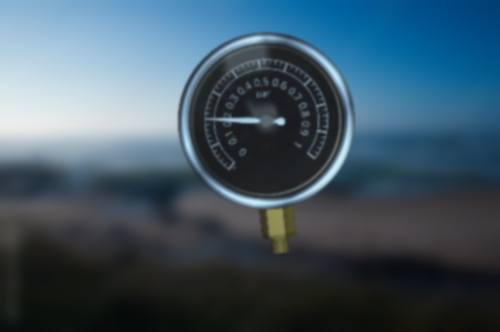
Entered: 0.2 bar
